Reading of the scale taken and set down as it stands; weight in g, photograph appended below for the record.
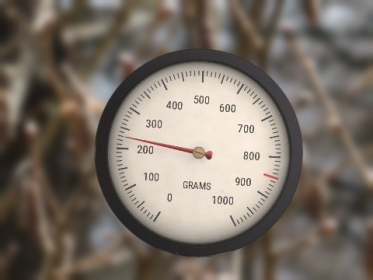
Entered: 230 g
